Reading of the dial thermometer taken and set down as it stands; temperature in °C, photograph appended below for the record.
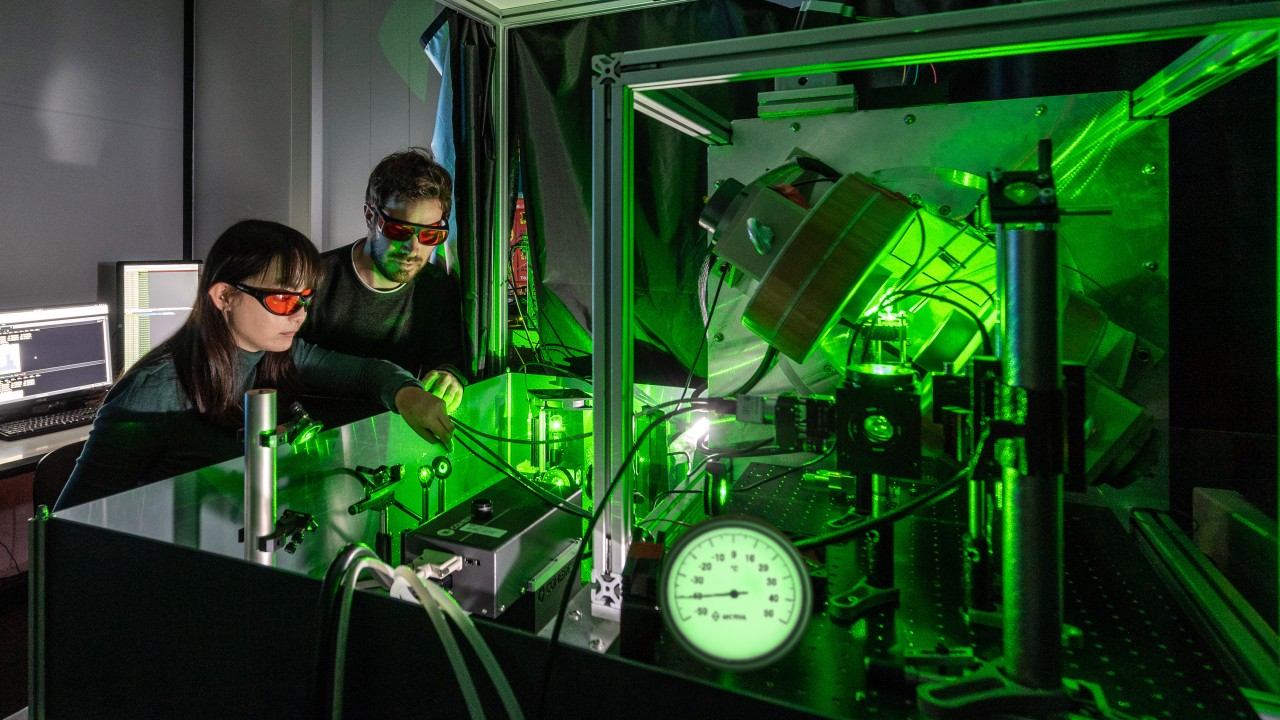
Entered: -40 °C
